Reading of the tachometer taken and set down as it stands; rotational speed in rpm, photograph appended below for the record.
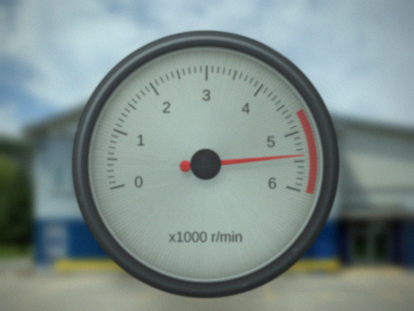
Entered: 5400 rpm
